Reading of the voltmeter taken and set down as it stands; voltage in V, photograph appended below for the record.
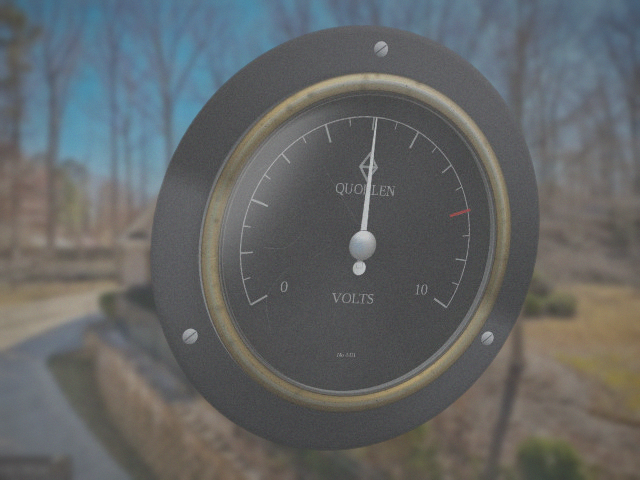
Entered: 5 V
